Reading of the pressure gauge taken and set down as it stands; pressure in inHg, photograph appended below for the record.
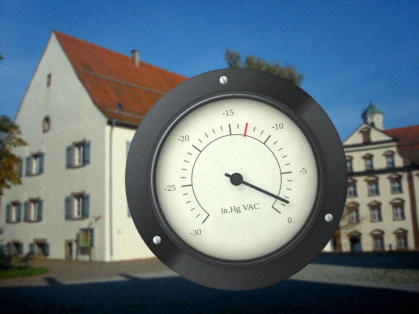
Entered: -1.5 inHg
